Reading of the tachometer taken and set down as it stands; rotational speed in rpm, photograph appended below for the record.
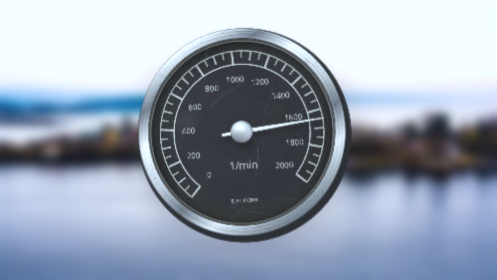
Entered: 1650 rpm
